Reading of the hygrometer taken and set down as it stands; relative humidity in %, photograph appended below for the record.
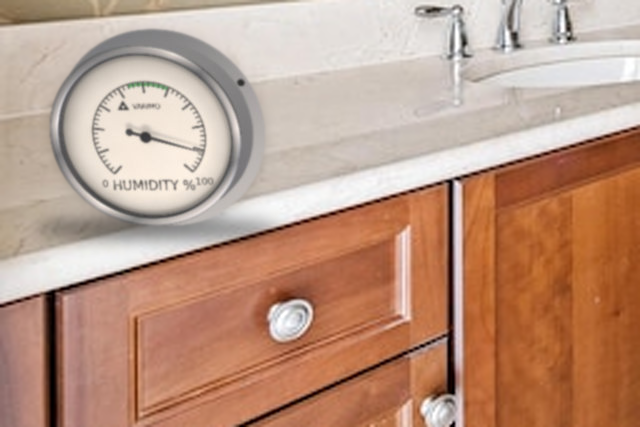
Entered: 90 %
